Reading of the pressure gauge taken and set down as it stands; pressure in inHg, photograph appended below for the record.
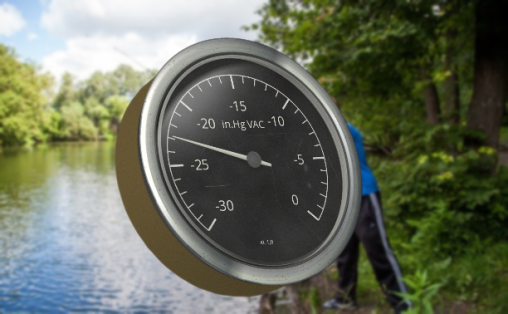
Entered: -23 inHg
